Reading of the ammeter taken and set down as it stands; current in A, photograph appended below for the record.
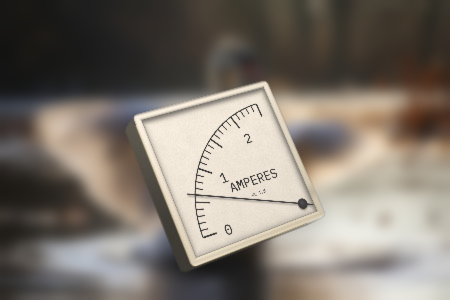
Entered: 0.6 A
